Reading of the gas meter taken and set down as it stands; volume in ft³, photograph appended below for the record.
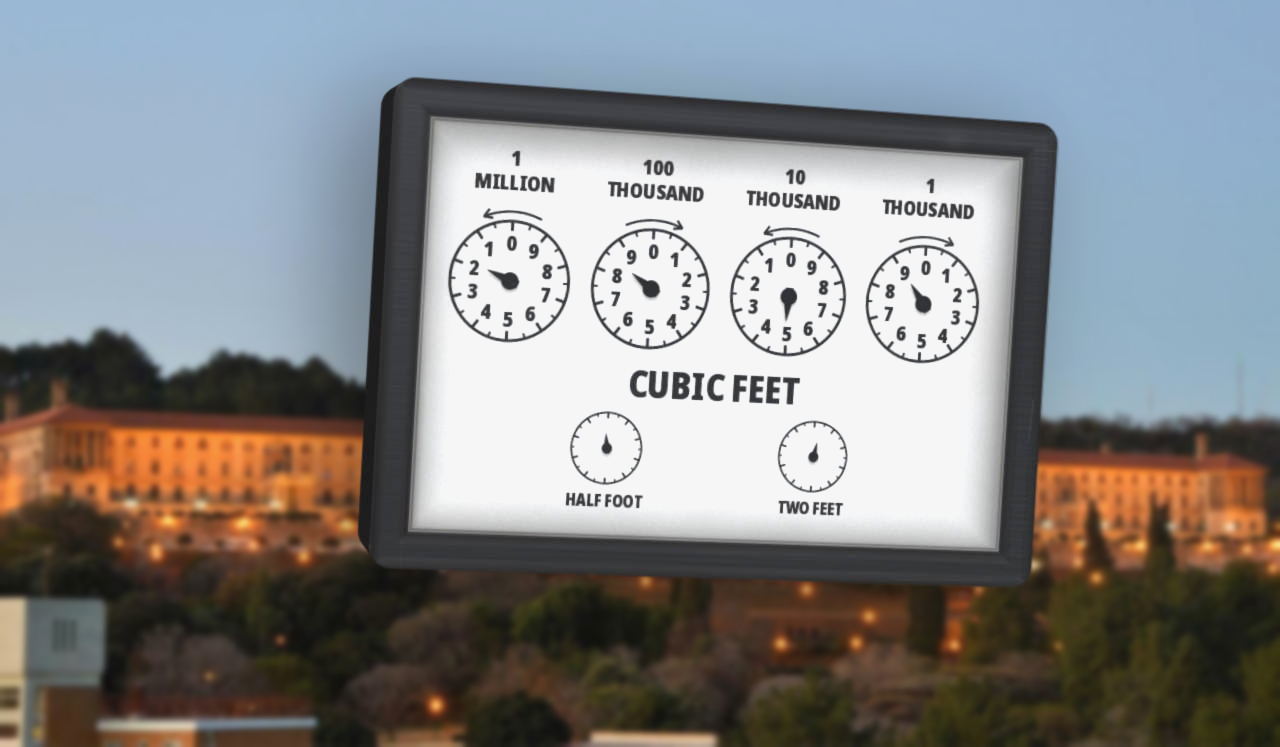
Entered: 184900 ft³
